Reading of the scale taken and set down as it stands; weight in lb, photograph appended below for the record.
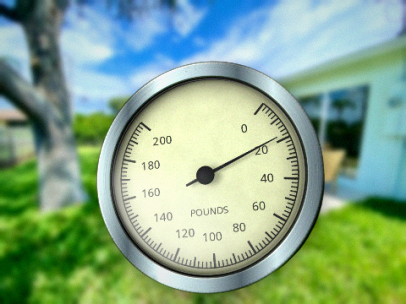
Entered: 18 lb
